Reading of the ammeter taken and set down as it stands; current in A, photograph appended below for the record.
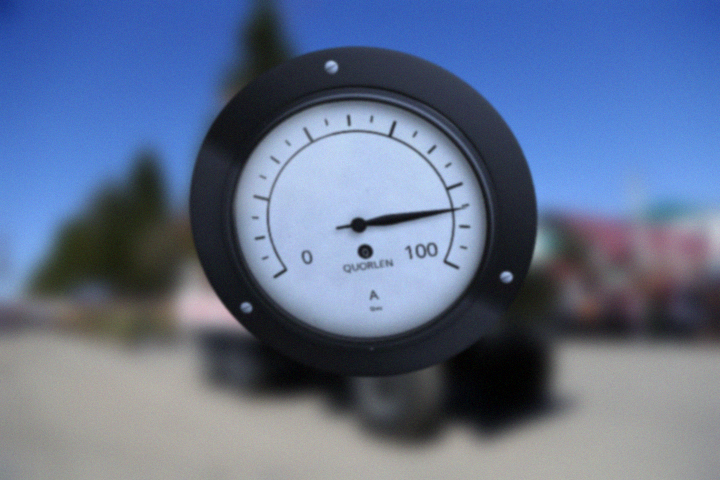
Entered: 85 A
